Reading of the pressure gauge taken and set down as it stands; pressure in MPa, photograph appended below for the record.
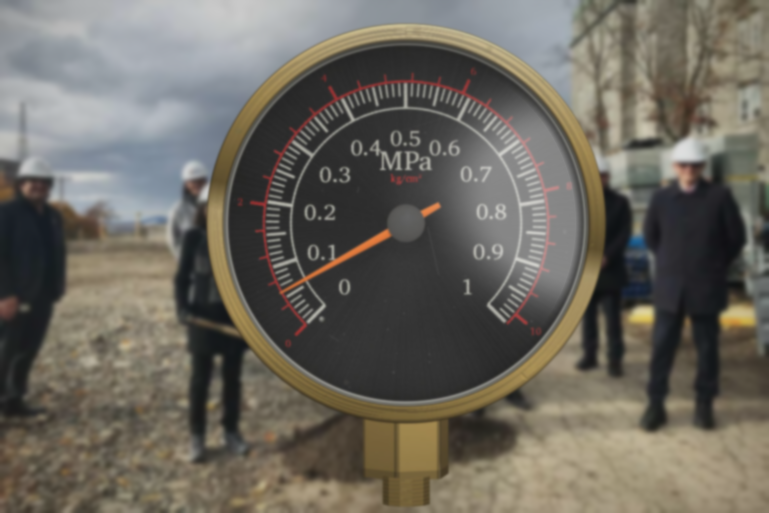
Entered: 0.06 MPa
